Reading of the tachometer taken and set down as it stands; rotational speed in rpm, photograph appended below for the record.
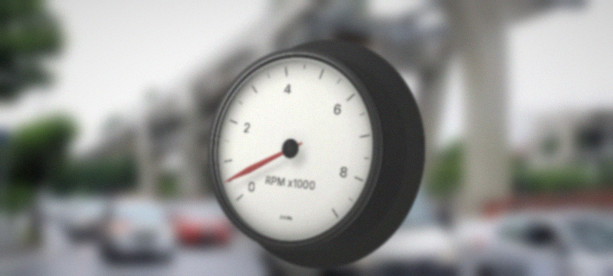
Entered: 500 rpm
